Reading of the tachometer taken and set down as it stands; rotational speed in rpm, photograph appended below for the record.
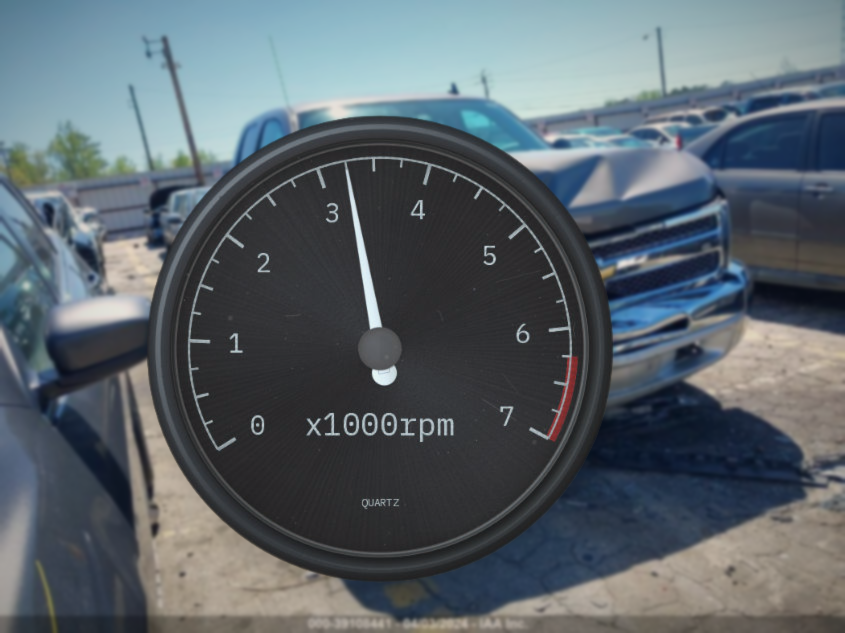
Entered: 3250 rpm
